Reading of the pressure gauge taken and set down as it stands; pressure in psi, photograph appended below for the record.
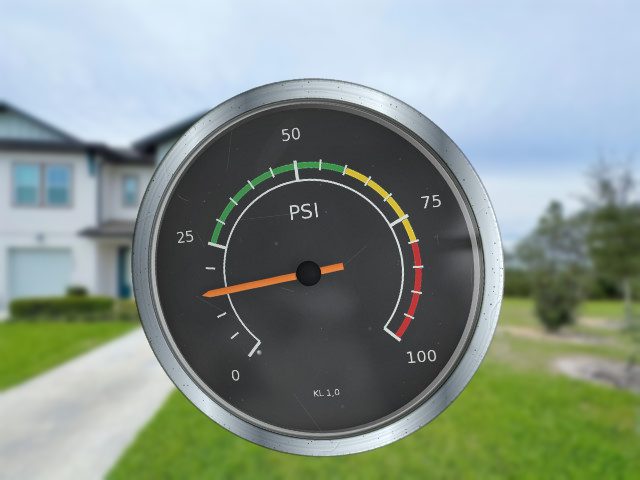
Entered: 15 psi
